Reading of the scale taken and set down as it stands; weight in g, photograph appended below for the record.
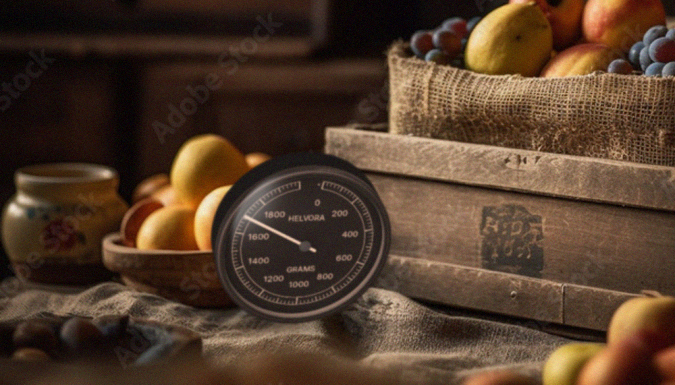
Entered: 1700 g
